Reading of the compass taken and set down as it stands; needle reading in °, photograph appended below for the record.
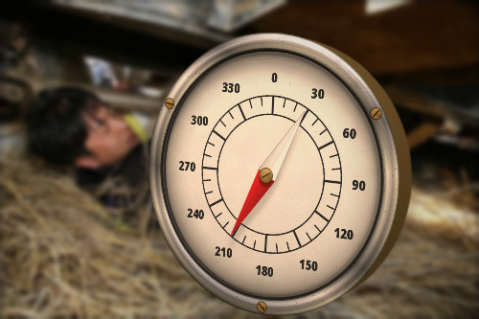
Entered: 210 °
